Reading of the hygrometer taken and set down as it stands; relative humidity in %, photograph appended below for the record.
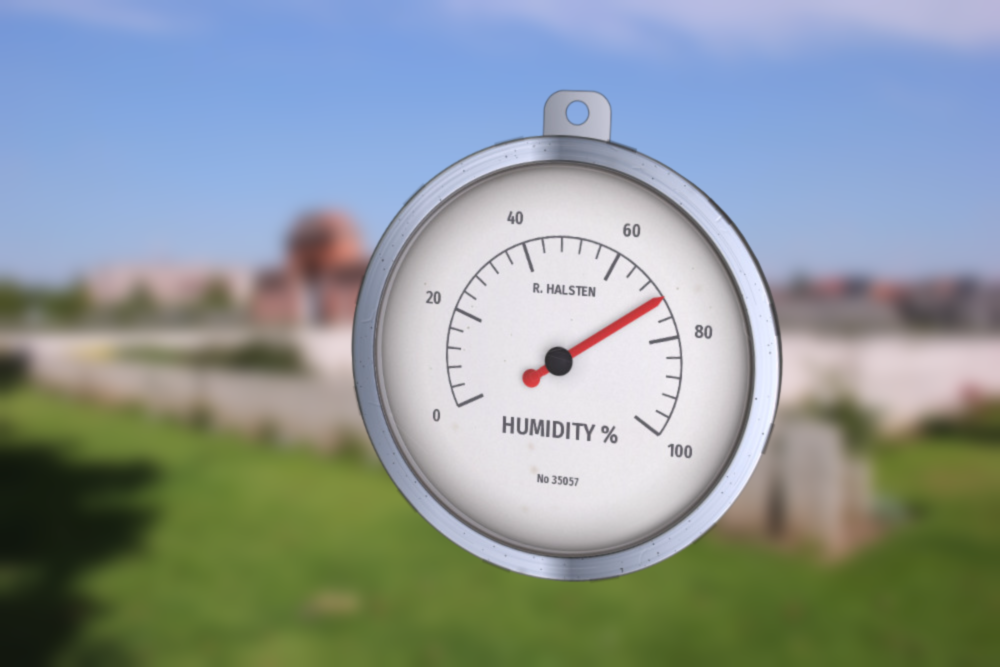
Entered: 72 %
